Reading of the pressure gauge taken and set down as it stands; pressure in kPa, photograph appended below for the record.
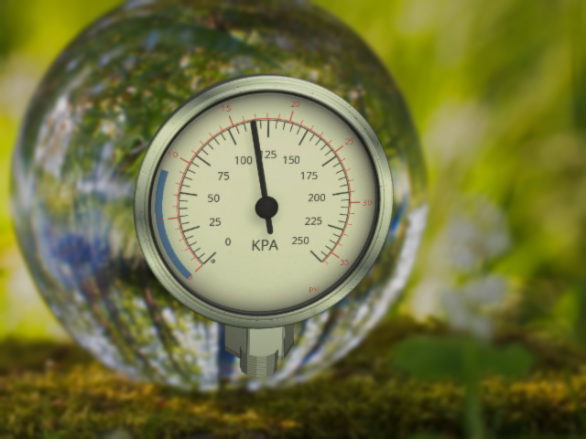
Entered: 115 kPa
